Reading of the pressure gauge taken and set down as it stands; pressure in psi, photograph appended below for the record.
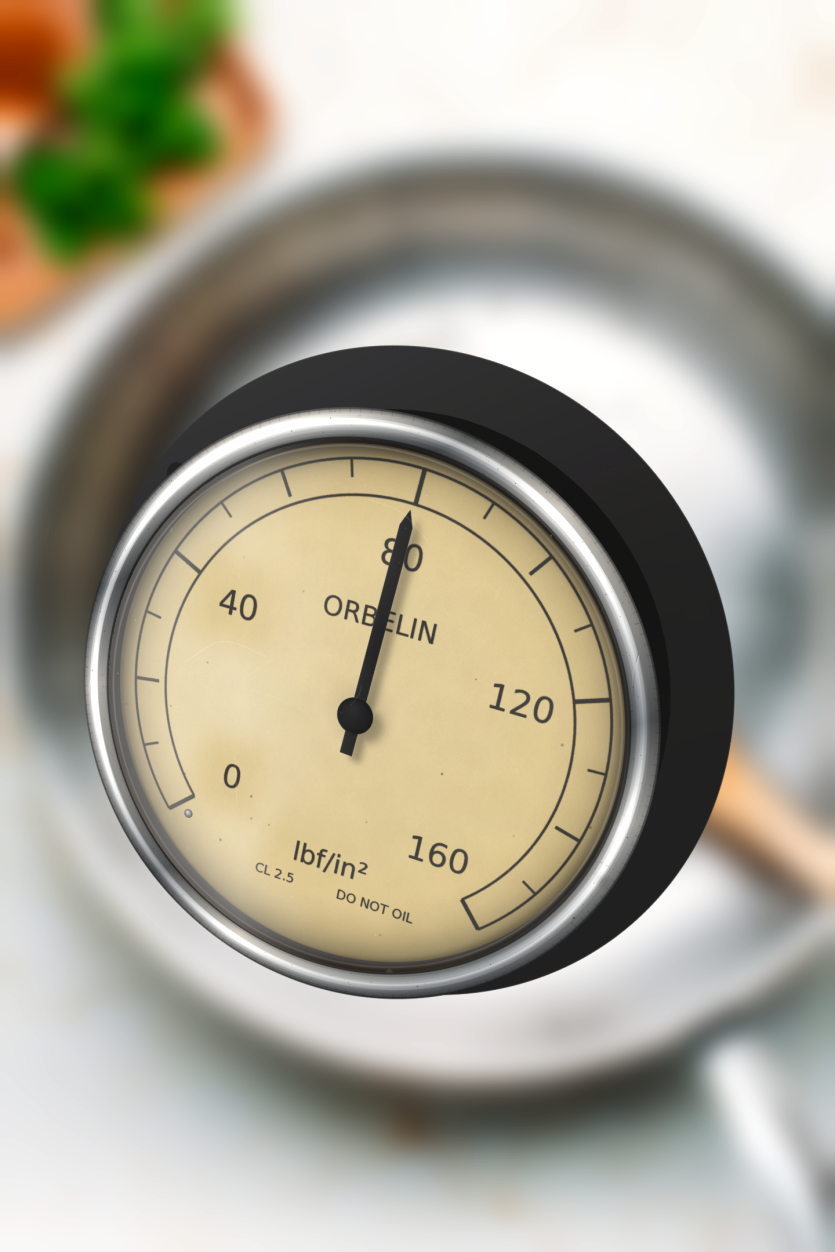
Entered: 80 psi
